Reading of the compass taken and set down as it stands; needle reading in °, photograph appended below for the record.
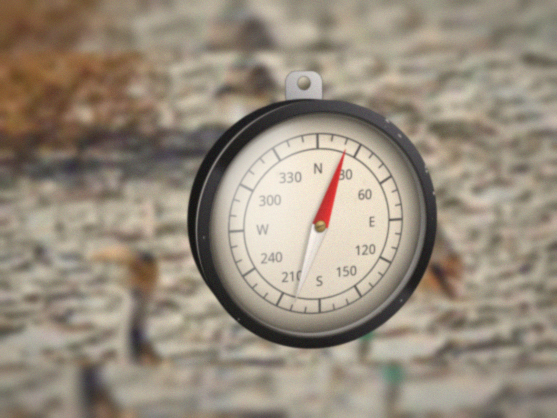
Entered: 20 °
